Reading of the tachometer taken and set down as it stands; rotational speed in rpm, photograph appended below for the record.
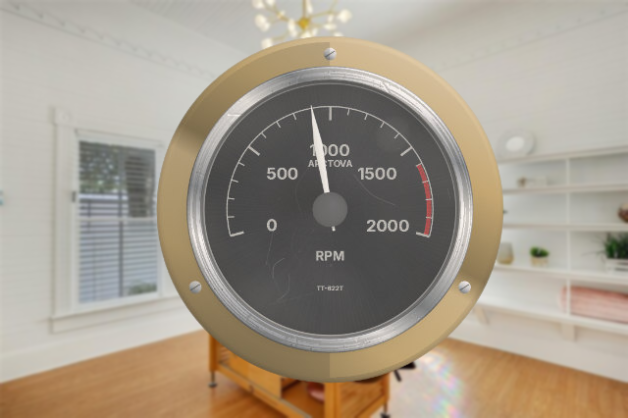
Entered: 900 rpm
